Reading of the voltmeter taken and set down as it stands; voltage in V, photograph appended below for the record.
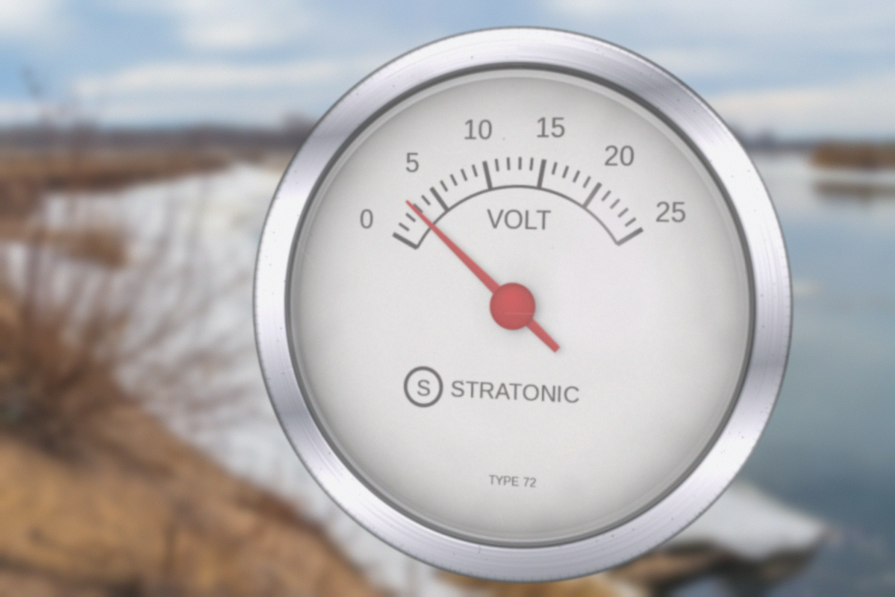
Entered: 3 V
